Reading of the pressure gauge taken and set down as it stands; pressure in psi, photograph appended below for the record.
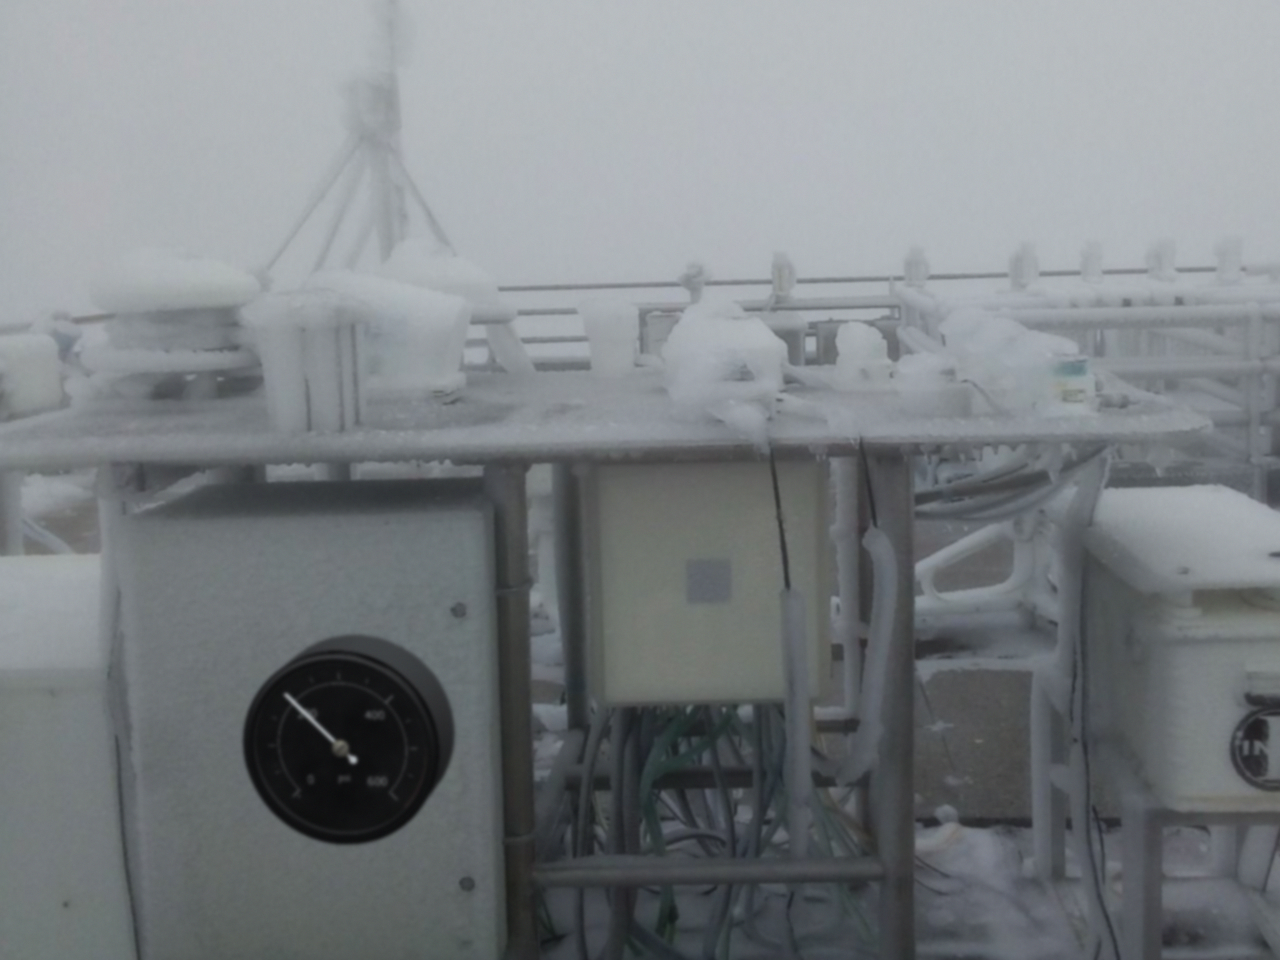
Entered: 200 psi
